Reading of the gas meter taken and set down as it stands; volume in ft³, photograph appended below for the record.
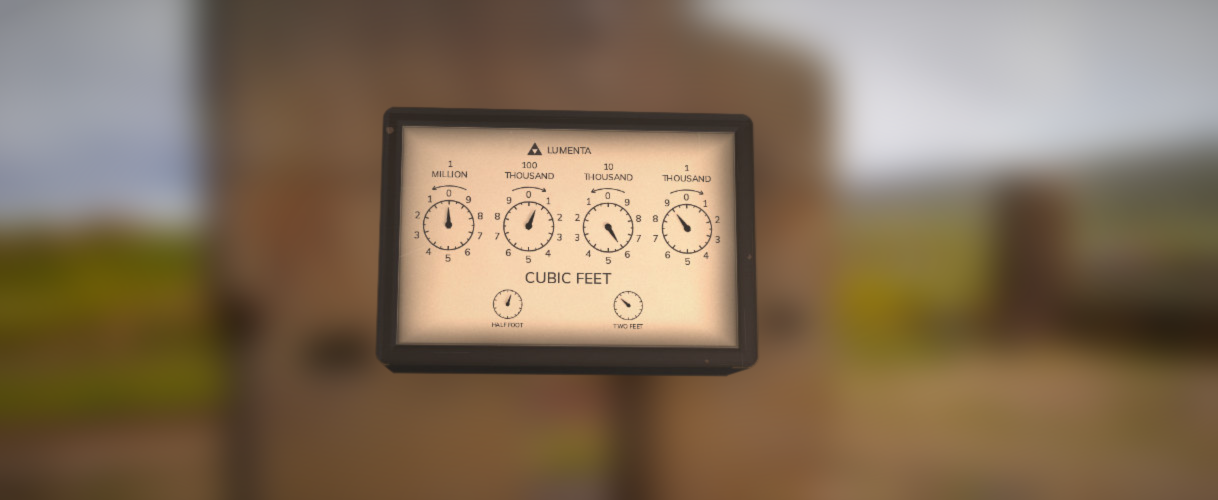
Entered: 5900 ft³
